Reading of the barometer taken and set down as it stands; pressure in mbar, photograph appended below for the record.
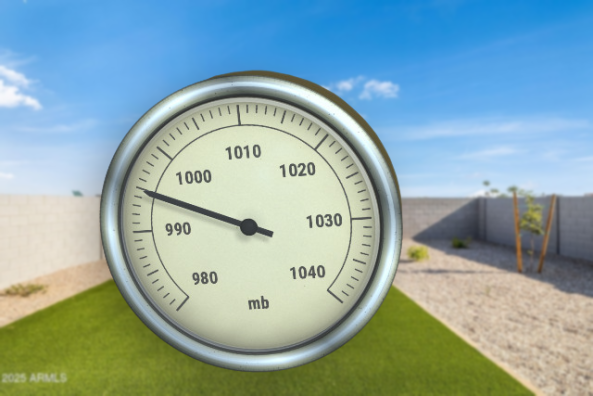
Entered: 995 mbar
